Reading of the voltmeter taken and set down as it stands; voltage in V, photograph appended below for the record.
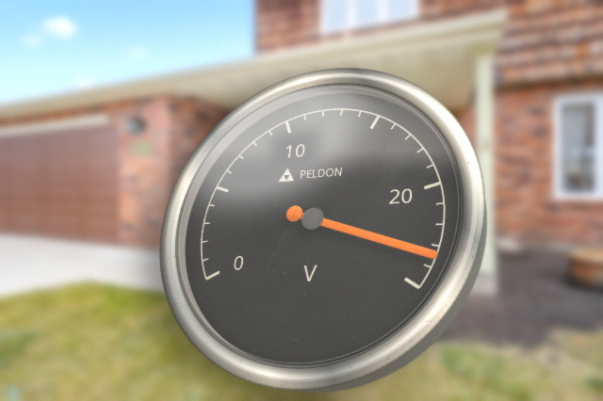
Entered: 23.5 V
